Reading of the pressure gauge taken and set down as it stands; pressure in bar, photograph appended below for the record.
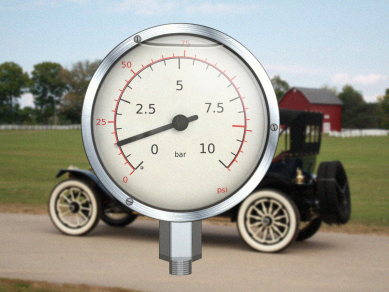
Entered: 1 bar
